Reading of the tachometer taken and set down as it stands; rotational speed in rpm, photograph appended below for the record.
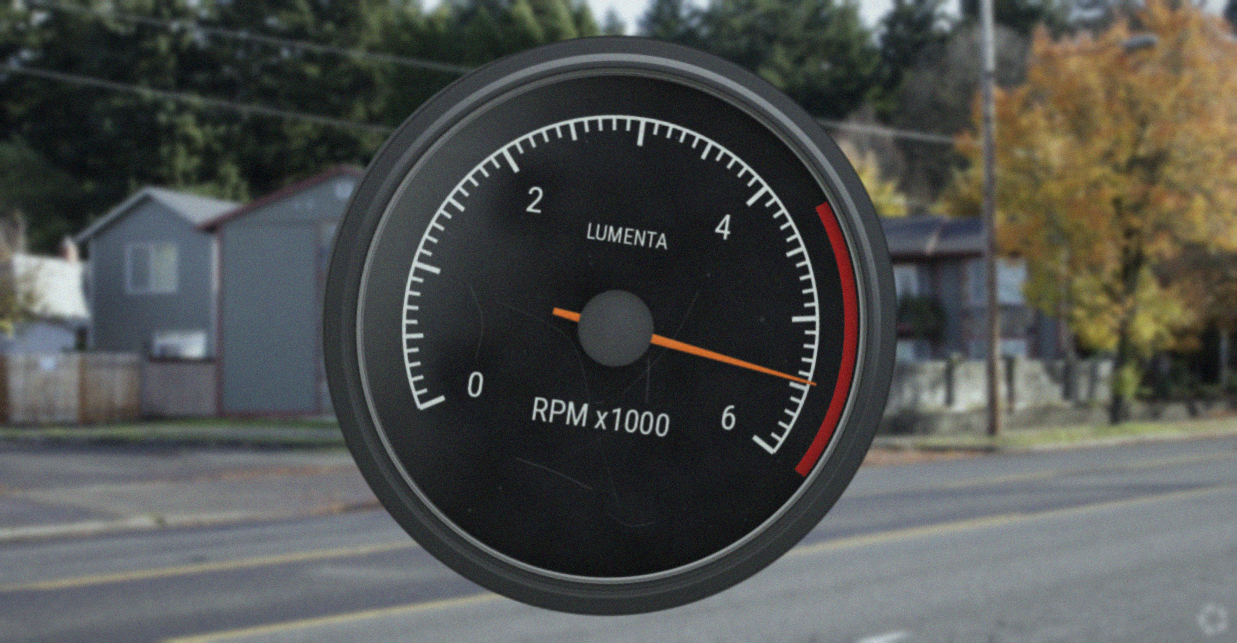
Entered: 5450 rpm
